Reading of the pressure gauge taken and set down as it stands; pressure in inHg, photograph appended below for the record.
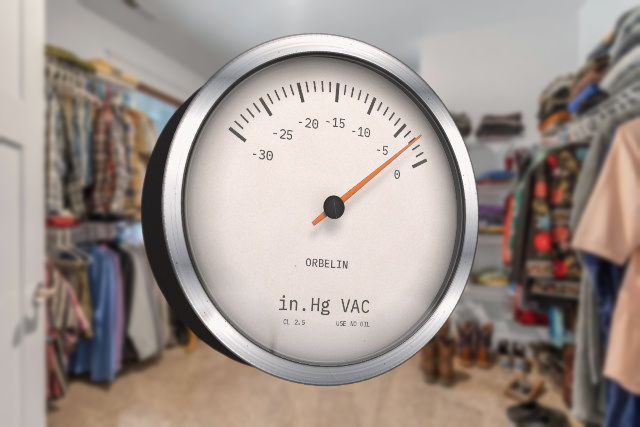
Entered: -3 inHg
